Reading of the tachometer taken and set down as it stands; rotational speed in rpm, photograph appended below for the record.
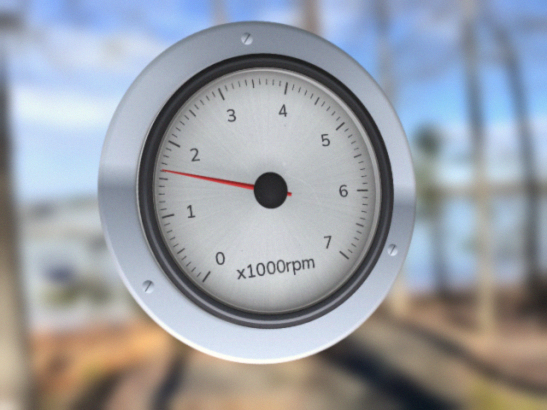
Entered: 1600 rpm
